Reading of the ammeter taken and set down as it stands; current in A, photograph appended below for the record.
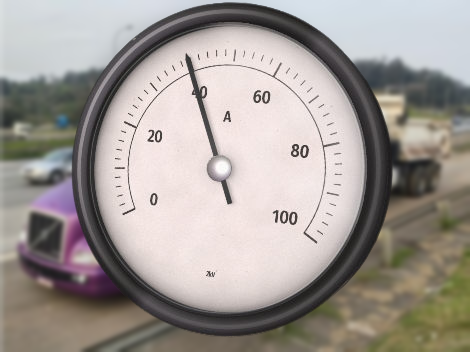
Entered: 40 A
